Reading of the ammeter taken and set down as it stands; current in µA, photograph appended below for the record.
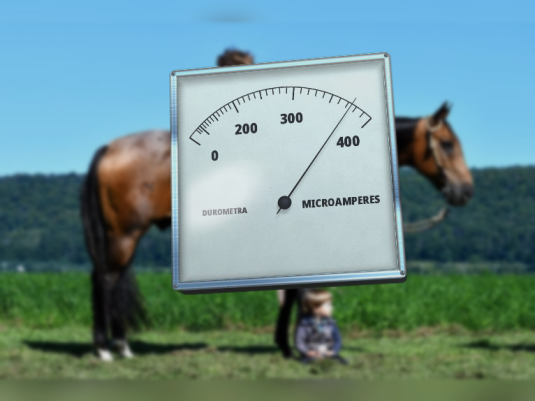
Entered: 375 µA
